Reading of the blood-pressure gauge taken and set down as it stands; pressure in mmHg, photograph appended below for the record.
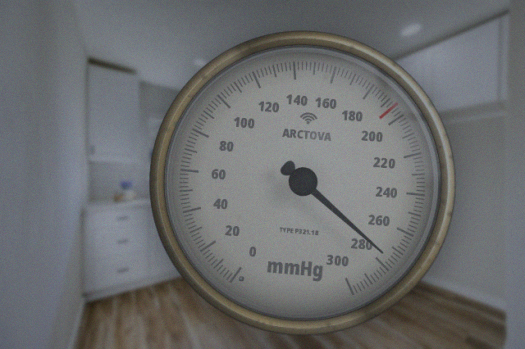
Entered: 276 mmHg
